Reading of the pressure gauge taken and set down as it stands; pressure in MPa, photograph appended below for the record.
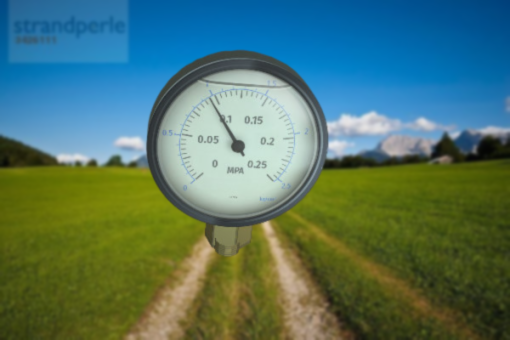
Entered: 0.095 MPa
